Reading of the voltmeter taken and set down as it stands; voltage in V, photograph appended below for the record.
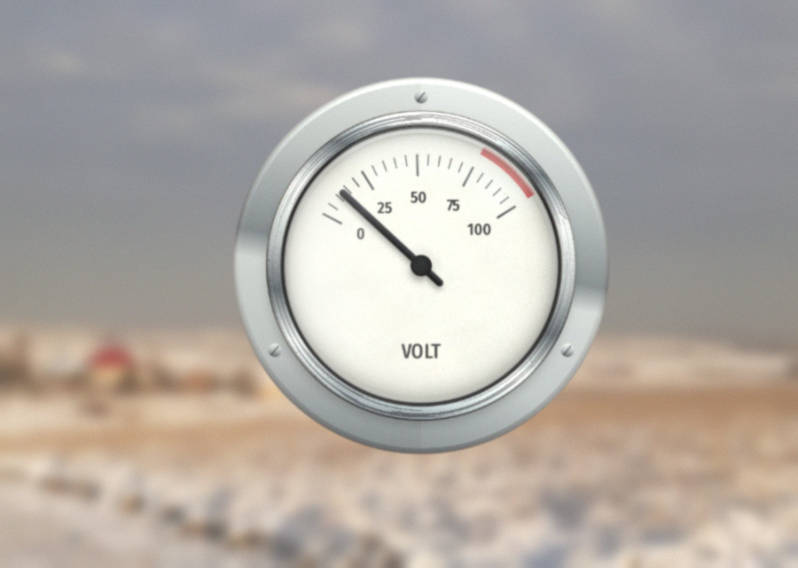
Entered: 12.5 V
